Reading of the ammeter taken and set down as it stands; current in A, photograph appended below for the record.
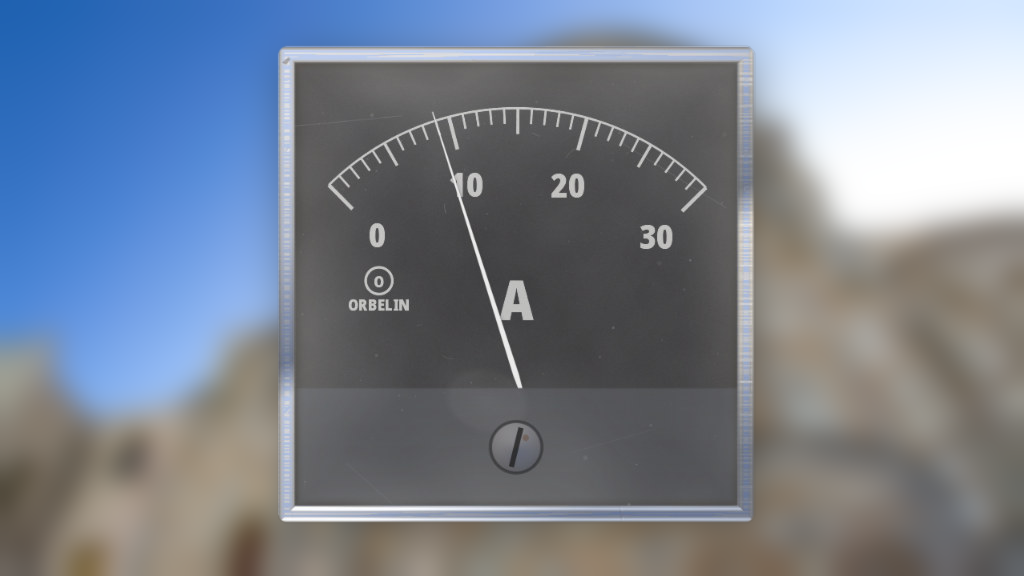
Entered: 9 A
